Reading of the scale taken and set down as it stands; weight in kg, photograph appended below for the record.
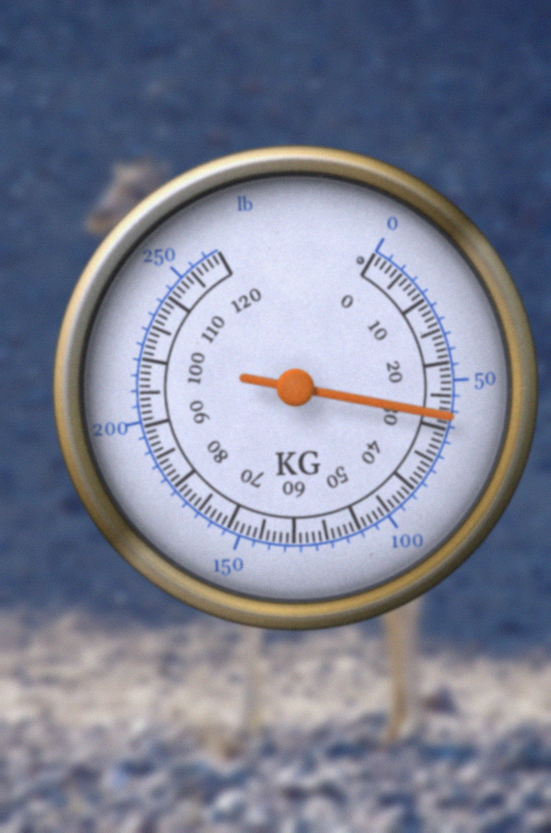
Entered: 28 kg
